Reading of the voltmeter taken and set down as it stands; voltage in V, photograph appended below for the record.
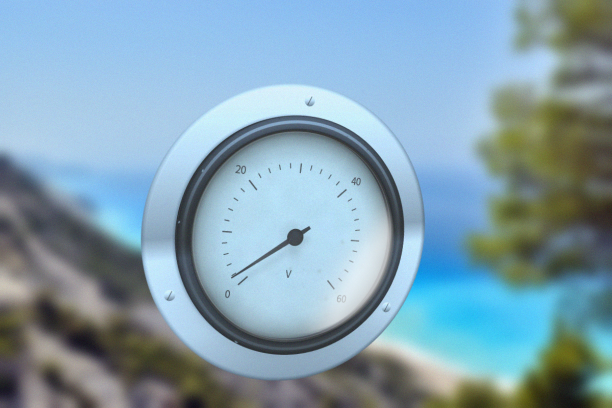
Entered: 2 V
